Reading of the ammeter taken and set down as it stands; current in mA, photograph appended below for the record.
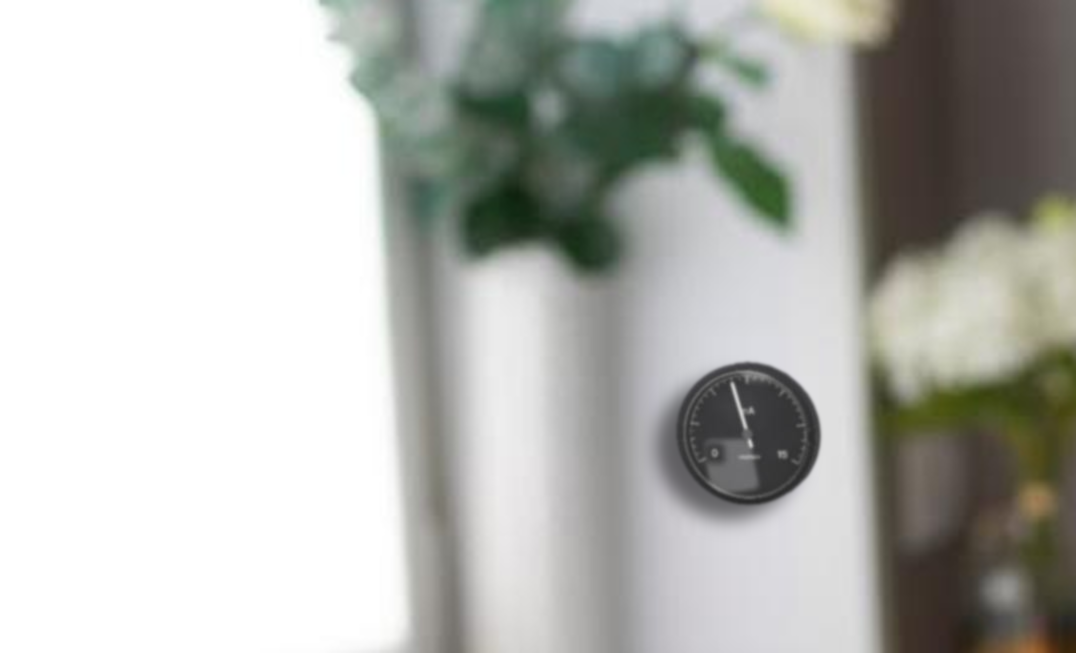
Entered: 6.5 mA
